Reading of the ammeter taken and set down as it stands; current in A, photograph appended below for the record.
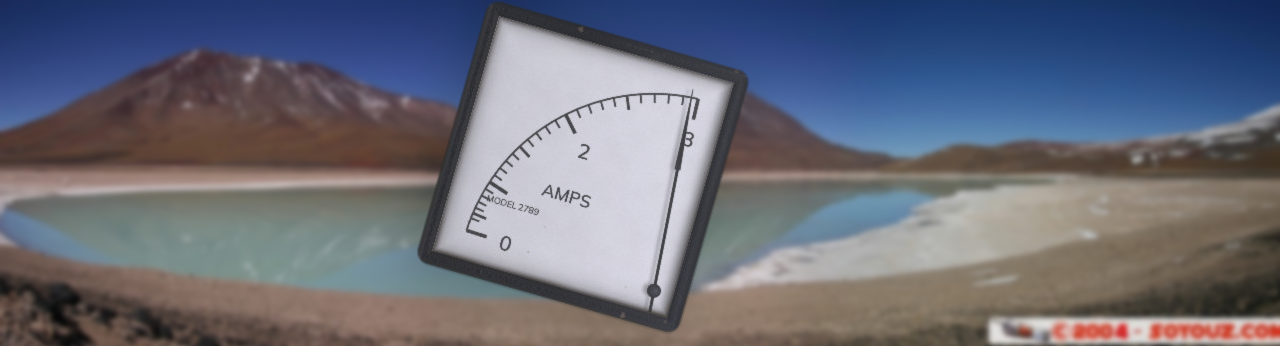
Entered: 2.95 A
